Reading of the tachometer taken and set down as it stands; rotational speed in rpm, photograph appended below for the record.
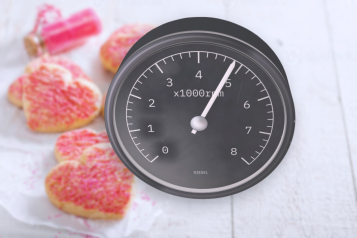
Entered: 4800 rpm
